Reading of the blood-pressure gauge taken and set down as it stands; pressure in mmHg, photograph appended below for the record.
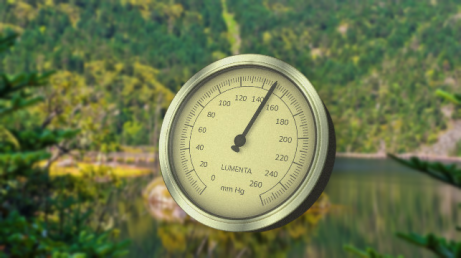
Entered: 150 mmHg
